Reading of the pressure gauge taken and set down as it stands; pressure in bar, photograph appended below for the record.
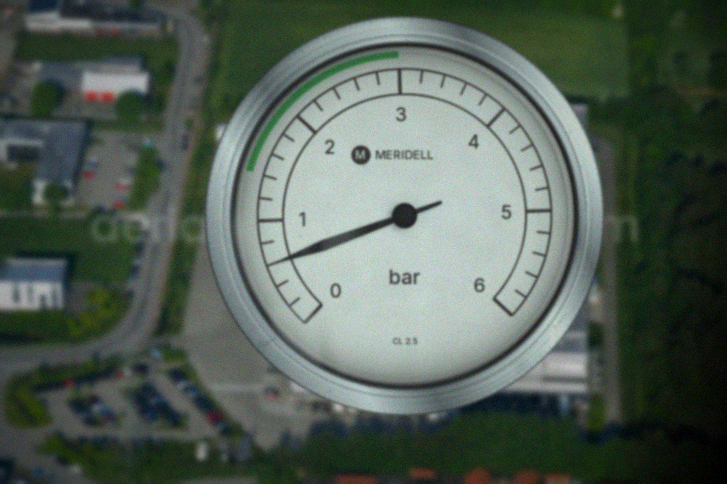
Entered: 0.6 bar
